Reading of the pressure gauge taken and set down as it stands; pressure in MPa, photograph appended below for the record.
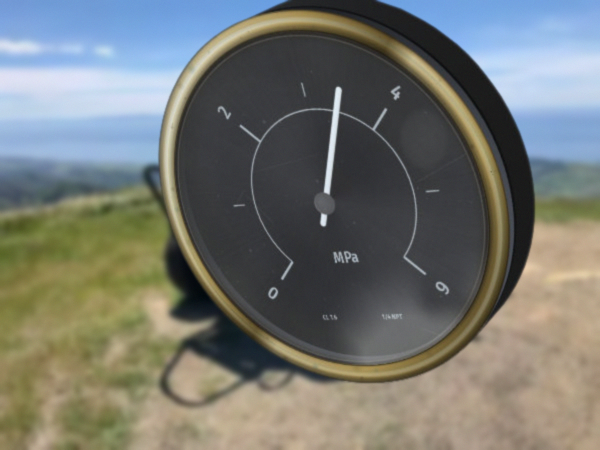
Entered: 3.5 MPa
